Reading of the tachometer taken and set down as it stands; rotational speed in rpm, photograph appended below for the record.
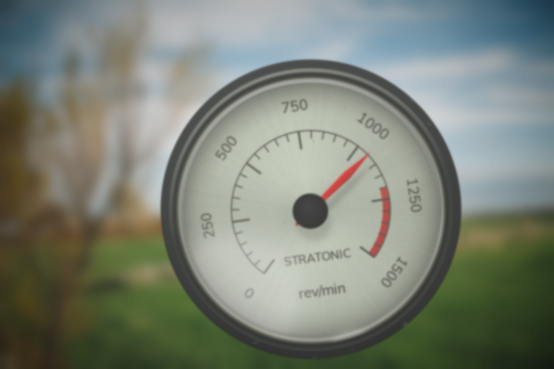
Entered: 1050 rpm
